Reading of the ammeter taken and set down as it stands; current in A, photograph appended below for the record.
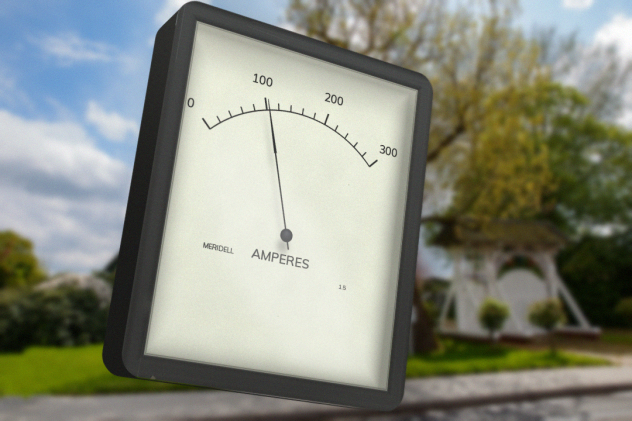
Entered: 100 A
